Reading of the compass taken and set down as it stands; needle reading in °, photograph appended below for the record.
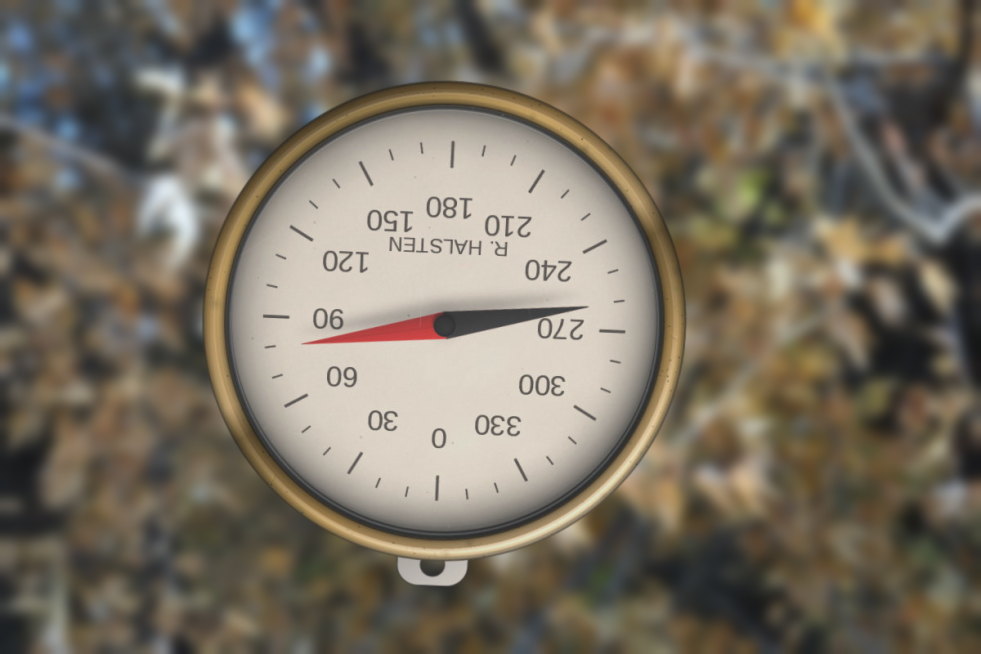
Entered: 80 °
